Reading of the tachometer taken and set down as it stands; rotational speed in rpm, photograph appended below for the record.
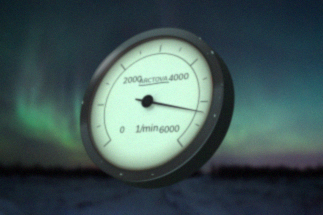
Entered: 5250 rpm
